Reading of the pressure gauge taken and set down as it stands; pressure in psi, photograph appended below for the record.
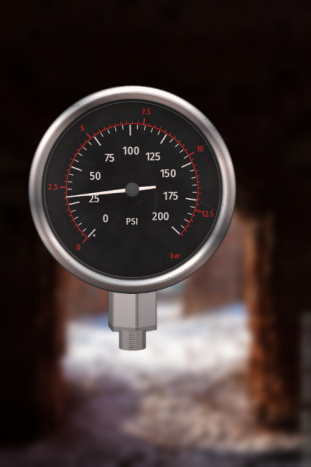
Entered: 30 psi
